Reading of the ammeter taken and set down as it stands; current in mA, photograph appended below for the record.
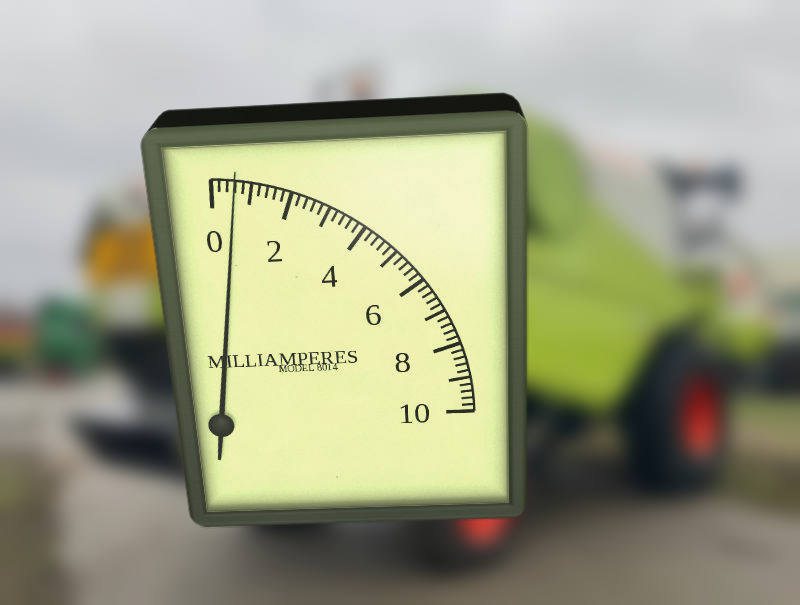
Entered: 0.6 mA
